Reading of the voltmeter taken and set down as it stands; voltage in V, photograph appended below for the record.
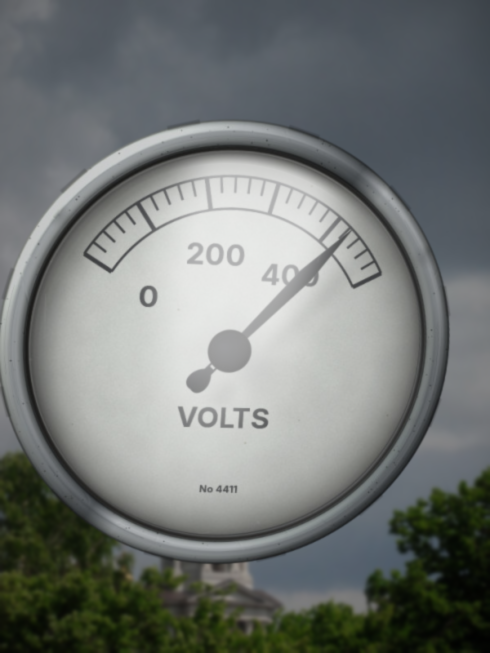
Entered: 420 V
